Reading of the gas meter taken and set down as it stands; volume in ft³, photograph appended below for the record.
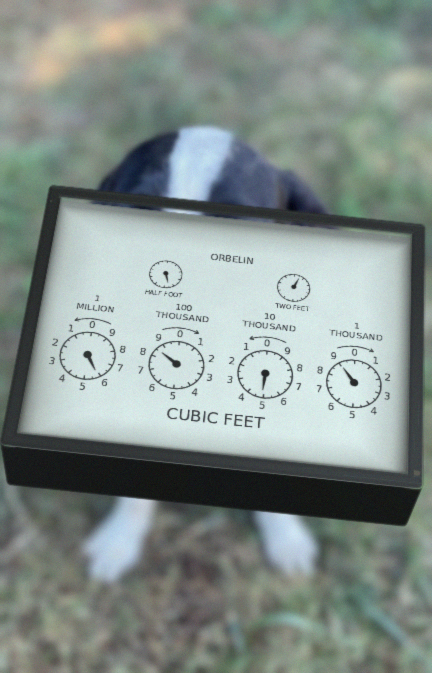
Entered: 584900 ft³
